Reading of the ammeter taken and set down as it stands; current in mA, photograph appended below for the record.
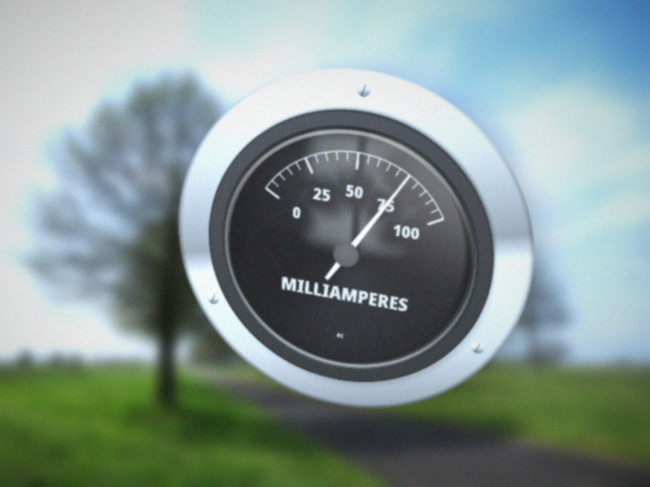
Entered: 75 mA
